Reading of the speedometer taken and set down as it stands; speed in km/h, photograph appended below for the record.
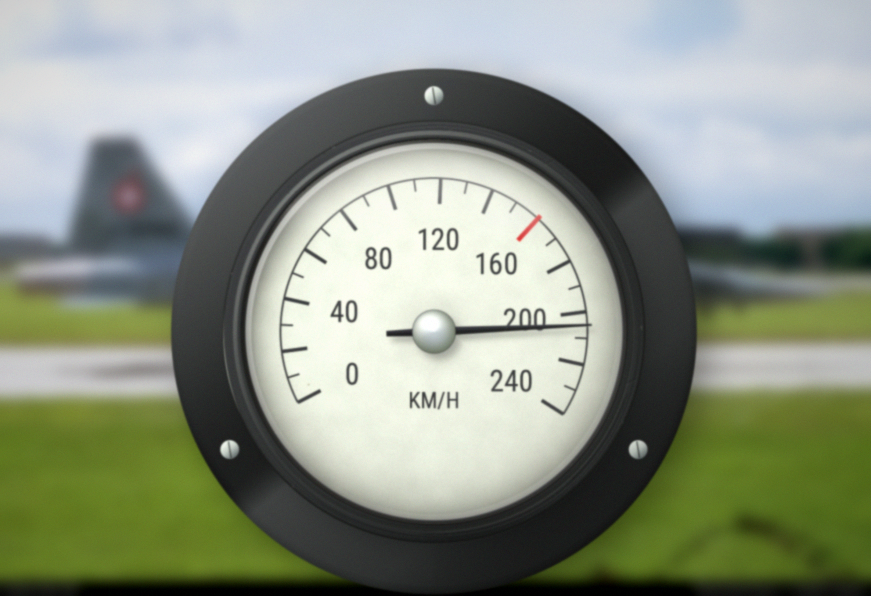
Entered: 205 km/h
